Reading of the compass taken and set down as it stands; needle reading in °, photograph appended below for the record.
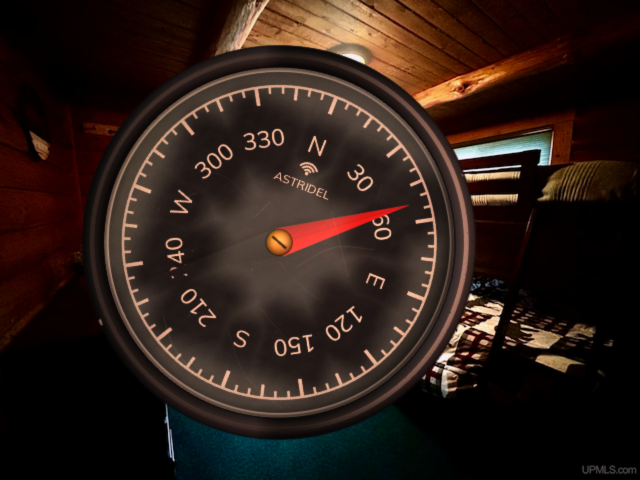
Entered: 52.5 °
